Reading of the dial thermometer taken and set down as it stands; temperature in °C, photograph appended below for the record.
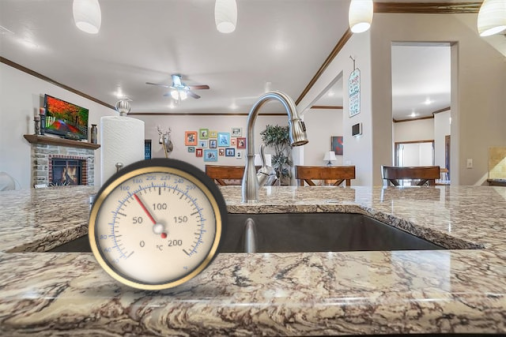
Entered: 75 °C
